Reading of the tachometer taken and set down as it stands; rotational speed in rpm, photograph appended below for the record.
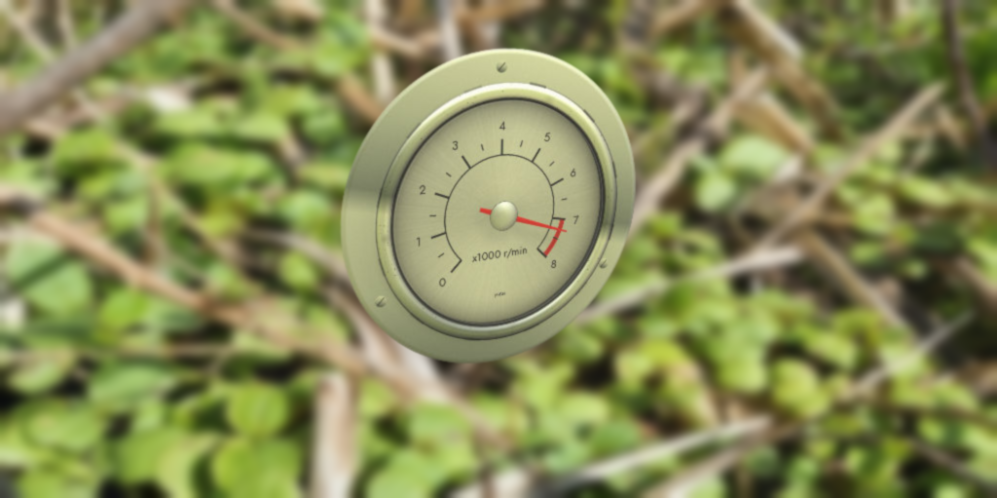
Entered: 7250 rpm
